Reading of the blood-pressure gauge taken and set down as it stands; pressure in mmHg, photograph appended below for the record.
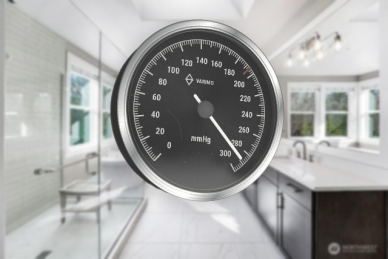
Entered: 290 mmHg
